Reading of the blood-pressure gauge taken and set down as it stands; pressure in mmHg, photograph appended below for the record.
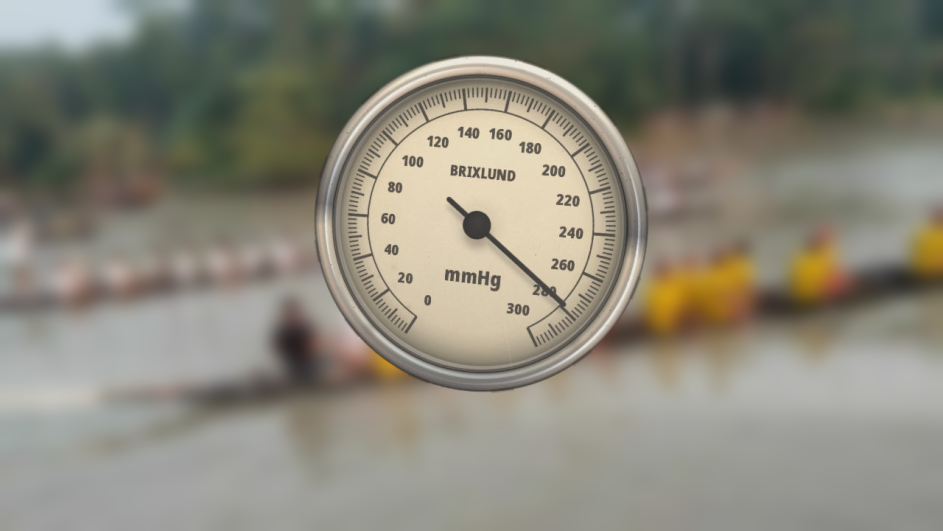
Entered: 278 mmHg
